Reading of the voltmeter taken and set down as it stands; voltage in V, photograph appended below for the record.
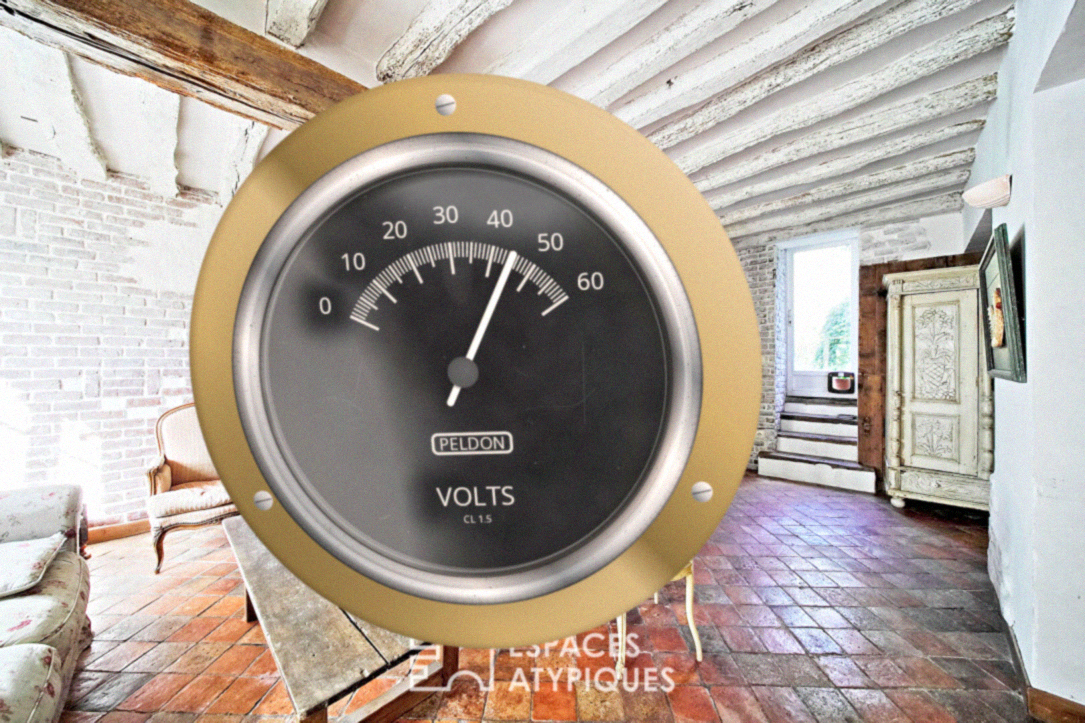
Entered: 45 V
